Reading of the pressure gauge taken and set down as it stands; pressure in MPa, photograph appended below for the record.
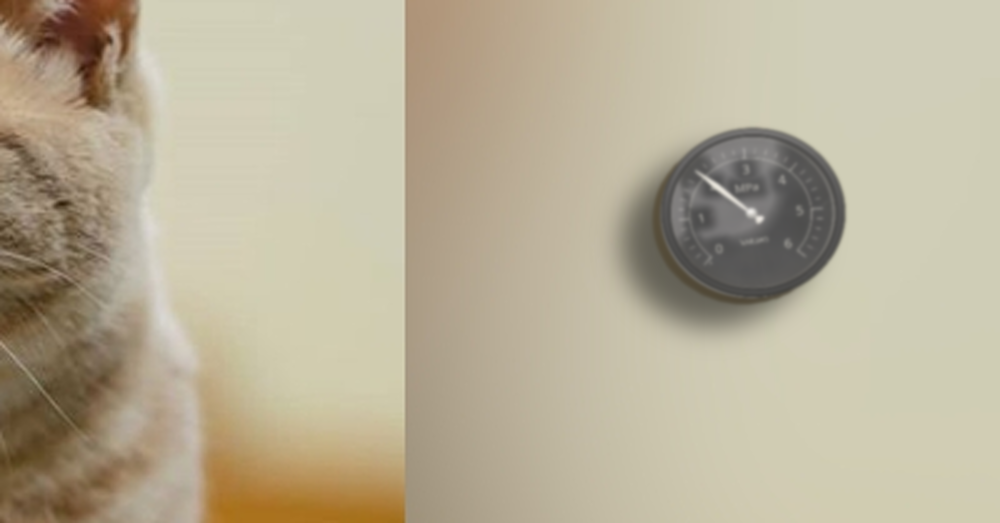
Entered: 2 MPa
